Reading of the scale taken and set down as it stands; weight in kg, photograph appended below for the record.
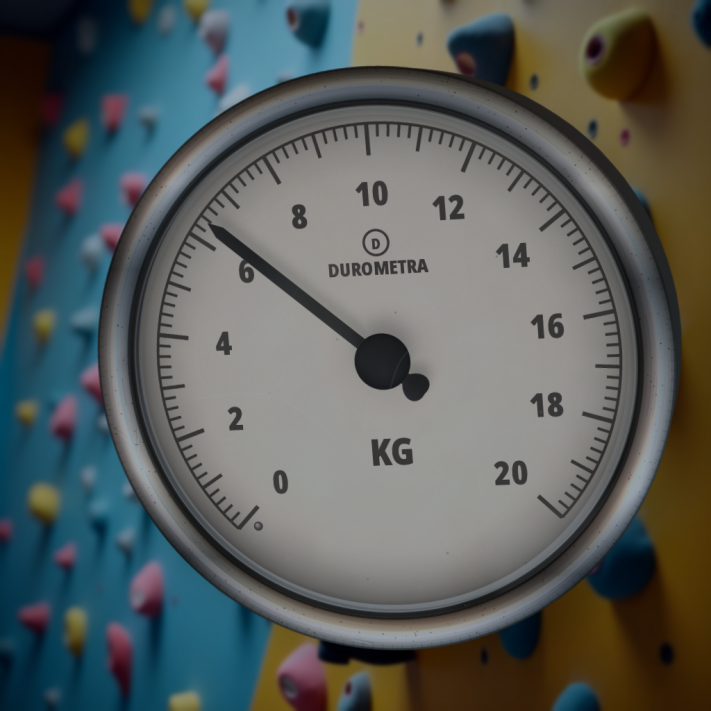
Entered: 6.4 kg
